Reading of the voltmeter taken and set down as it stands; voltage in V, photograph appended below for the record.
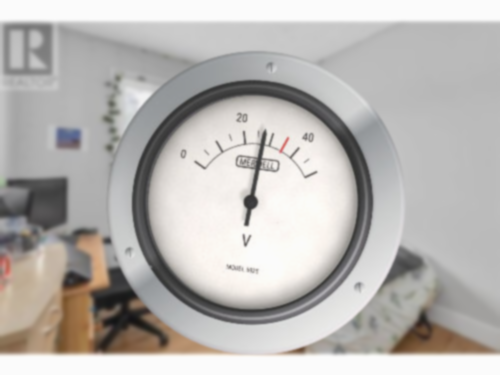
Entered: 27.5 V
